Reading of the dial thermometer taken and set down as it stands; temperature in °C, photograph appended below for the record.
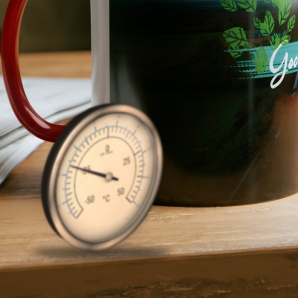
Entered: -25 °C
